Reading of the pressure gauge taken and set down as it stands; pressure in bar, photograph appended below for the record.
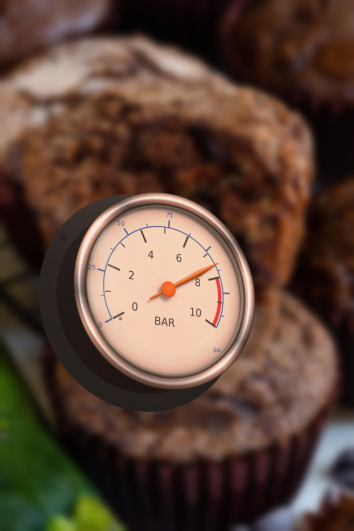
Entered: 7.5 bar
